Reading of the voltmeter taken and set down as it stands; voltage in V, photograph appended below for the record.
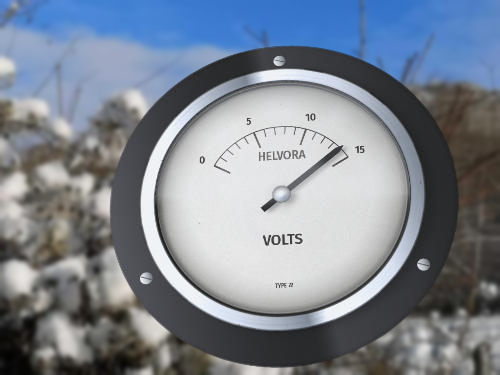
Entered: 14 V
